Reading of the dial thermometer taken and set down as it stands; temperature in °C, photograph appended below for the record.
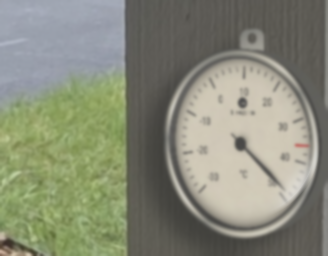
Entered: 48 °C
